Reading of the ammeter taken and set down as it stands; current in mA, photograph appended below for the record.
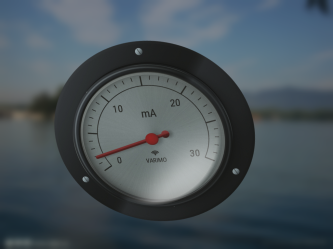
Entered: 2 mA
